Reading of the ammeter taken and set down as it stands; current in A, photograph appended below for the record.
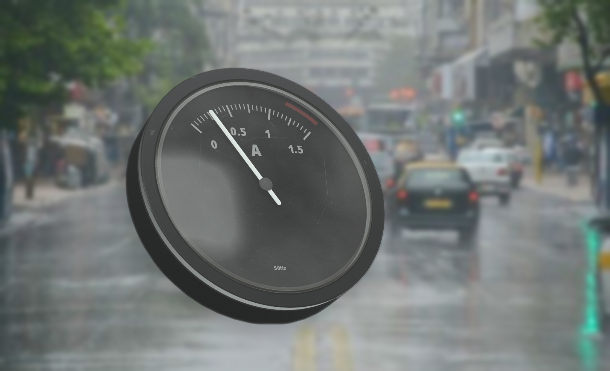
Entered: 0.25 A
